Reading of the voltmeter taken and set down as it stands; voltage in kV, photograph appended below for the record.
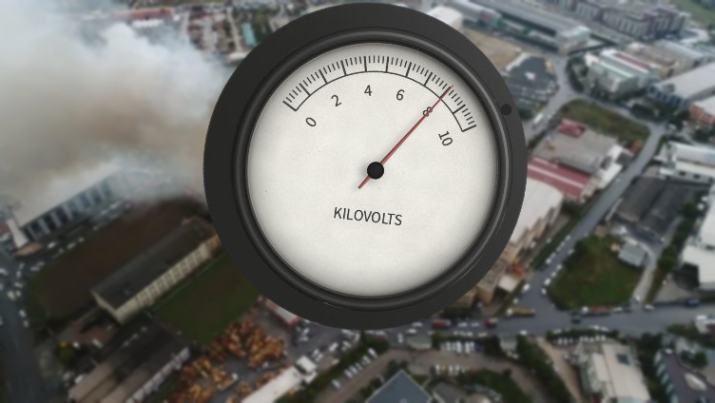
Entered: 8 kV
